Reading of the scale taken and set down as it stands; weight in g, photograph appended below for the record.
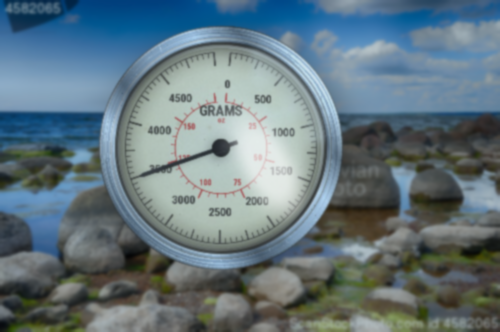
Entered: 3500 g
